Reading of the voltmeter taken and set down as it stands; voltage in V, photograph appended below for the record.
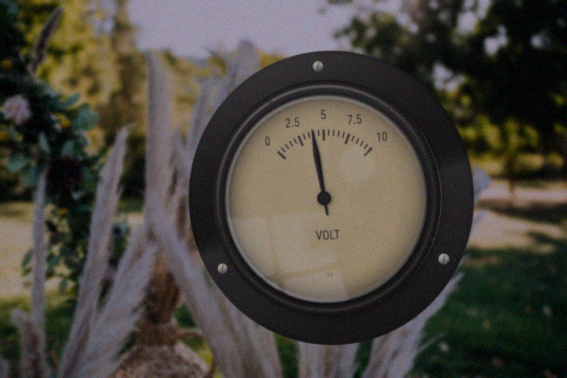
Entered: 4 V
